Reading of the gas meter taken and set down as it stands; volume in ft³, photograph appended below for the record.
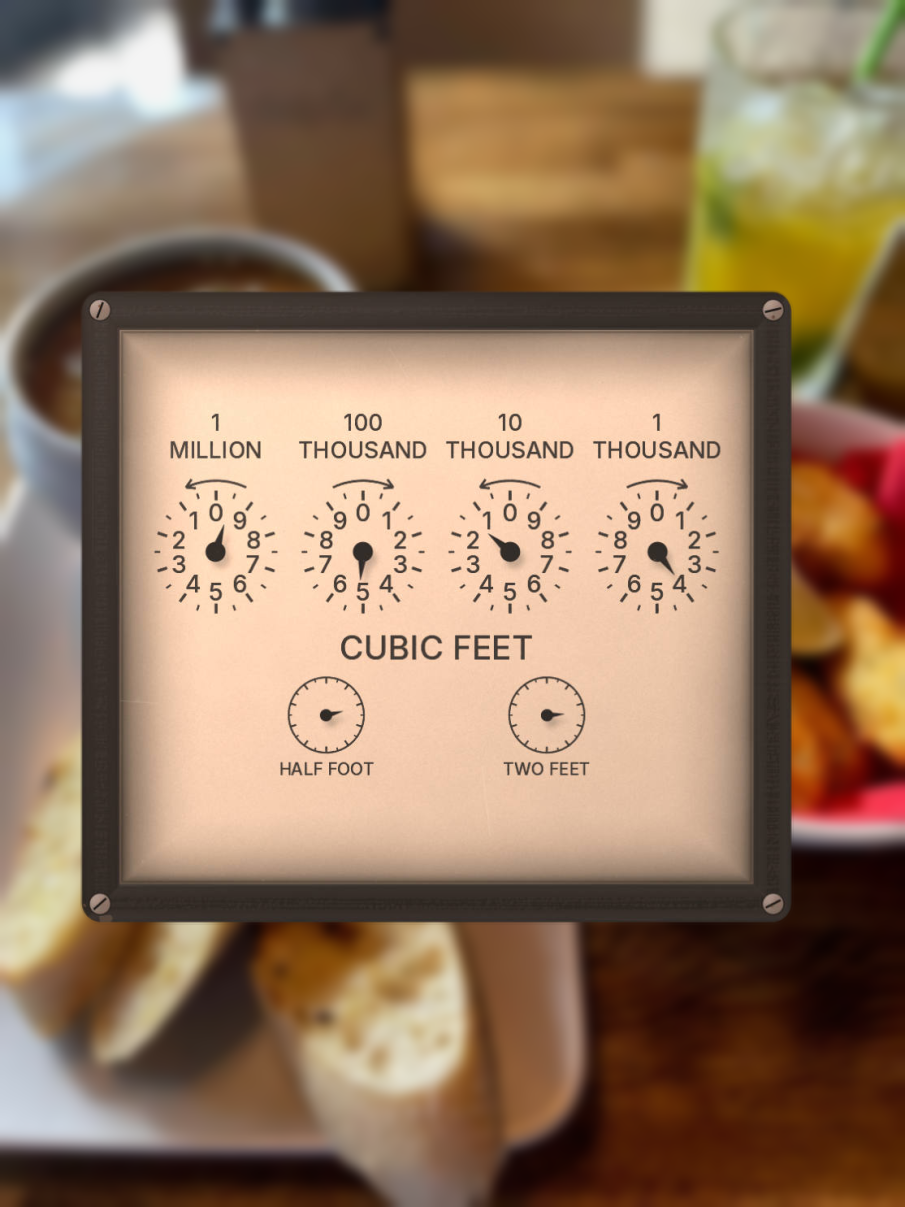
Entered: 951400 ft³
